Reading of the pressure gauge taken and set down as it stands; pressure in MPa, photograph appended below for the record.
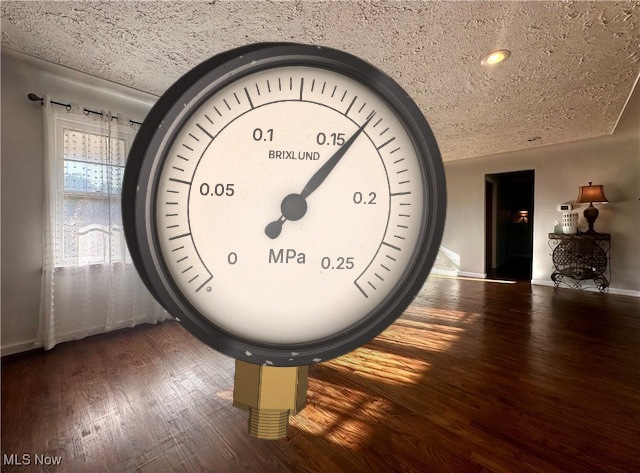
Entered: 0.16 MPa
